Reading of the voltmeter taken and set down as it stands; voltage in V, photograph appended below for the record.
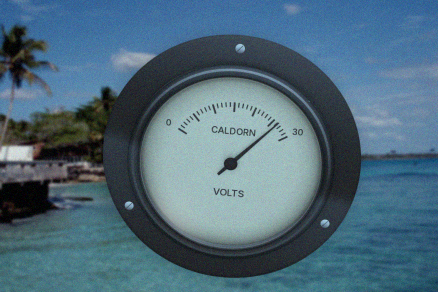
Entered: 26 V
